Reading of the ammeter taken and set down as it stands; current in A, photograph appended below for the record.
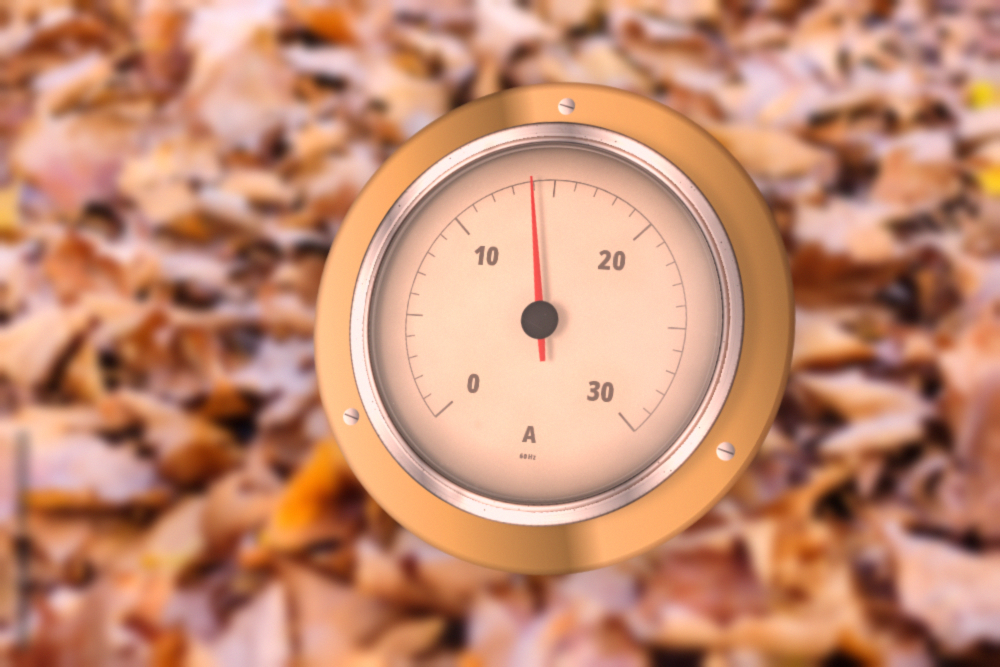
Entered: 14 A
